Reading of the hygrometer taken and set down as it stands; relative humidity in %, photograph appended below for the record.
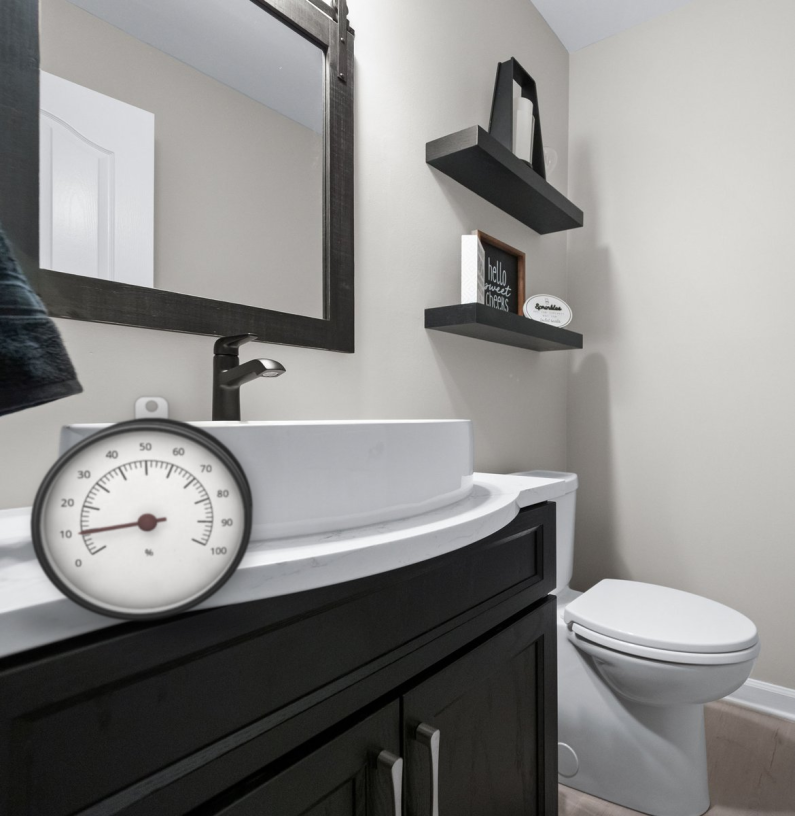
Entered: 10 %
